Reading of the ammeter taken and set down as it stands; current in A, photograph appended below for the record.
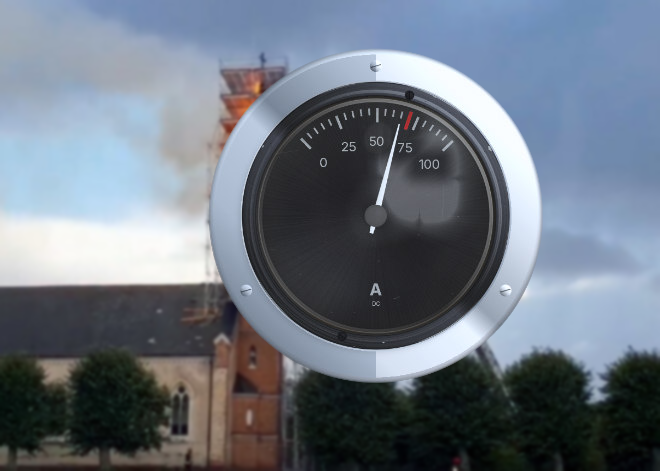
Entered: 65 A
